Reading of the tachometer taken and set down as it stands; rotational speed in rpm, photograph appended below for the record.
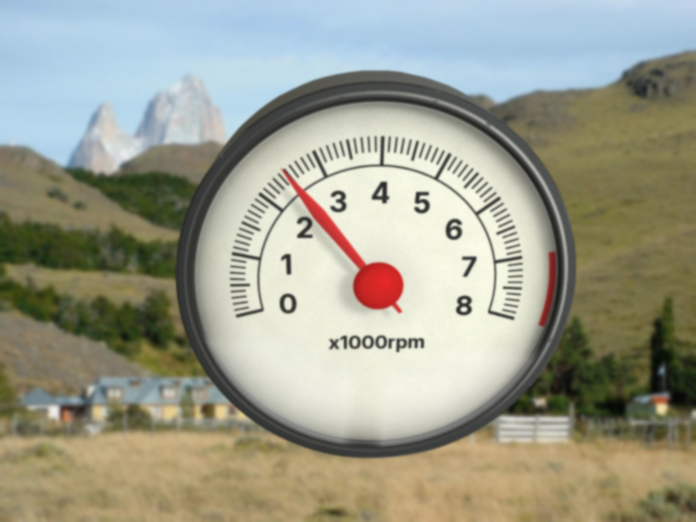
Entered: 2500 rpm
